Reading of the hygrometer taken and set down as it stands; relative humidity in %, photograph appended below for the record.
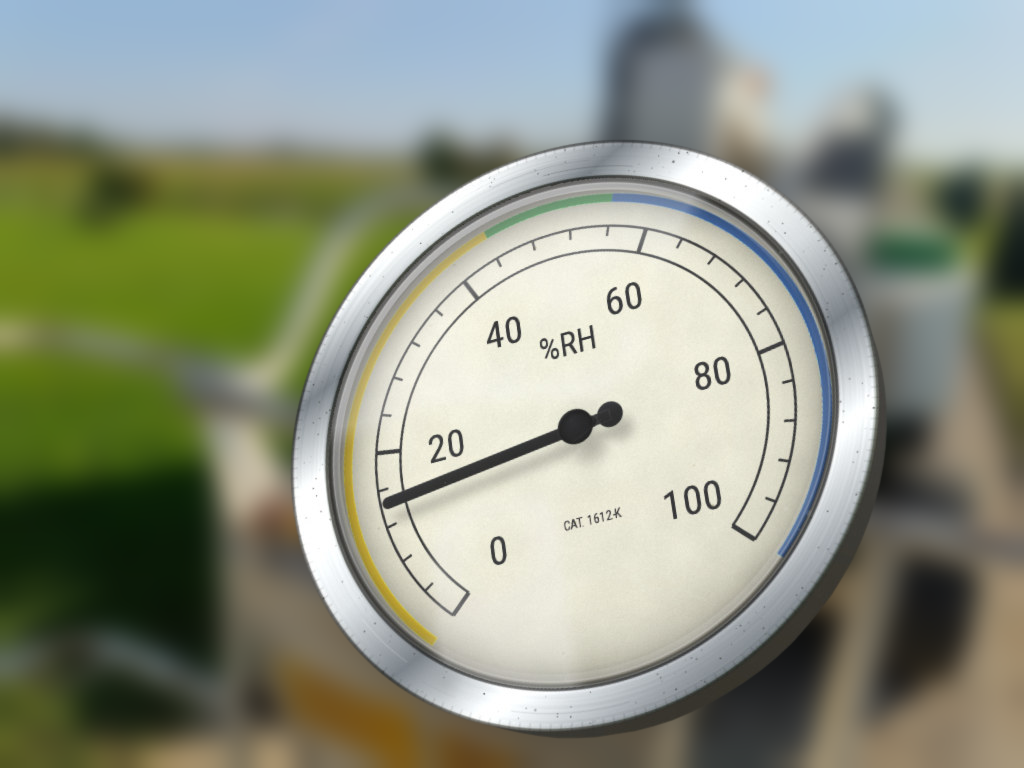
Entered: 14 %
